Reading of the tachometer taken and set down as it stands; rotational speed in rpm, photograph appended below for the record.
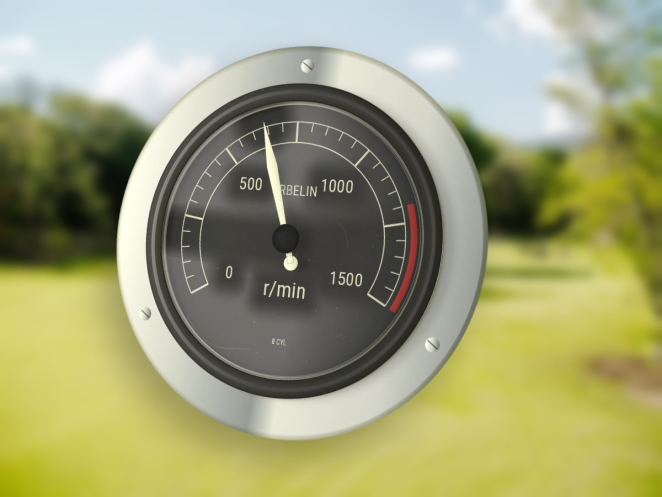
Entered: 650 rpm
